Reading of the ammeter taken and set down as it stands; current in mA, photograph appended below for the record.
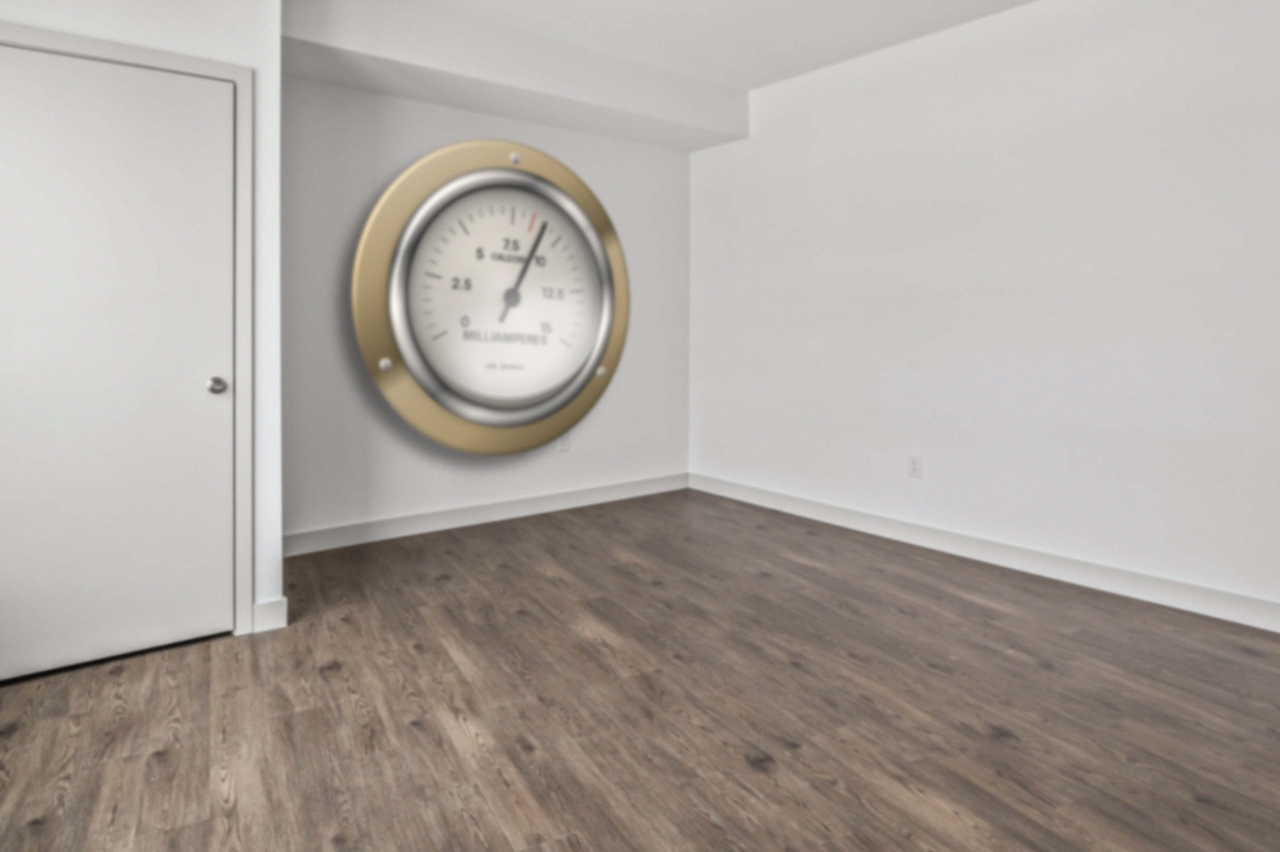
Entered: 9 mA
